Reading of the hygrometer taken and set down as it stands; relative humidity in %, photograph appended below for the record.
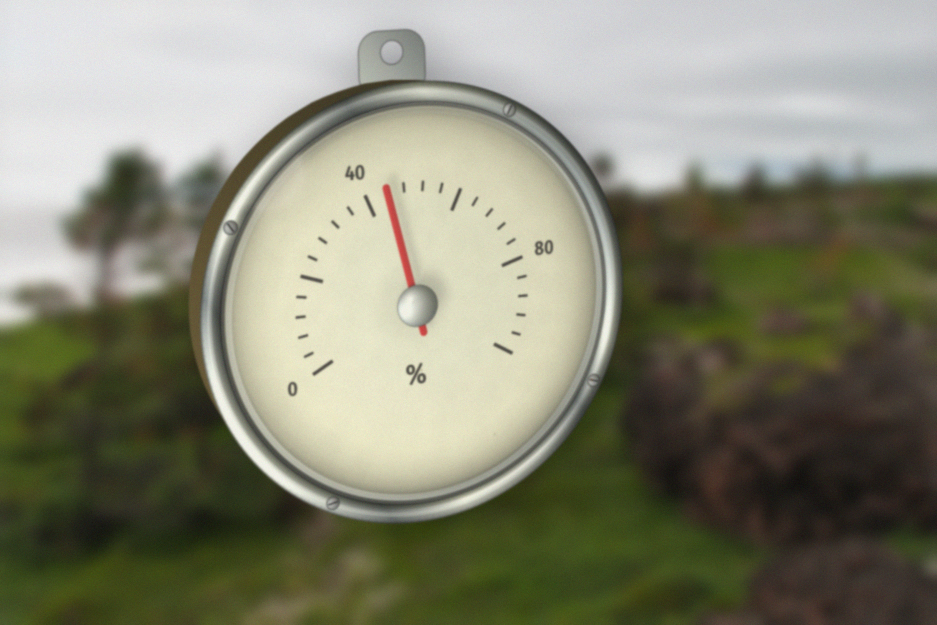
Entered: 44 %
